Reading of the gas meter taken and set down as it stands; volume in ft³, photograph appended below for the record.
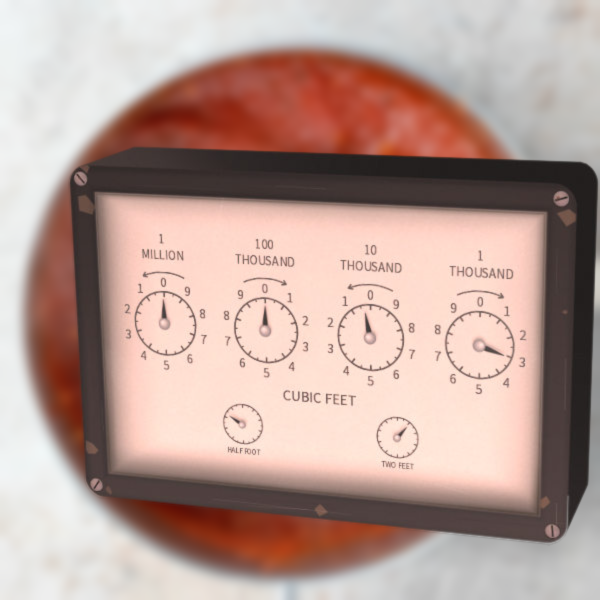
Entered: 300 ft³
